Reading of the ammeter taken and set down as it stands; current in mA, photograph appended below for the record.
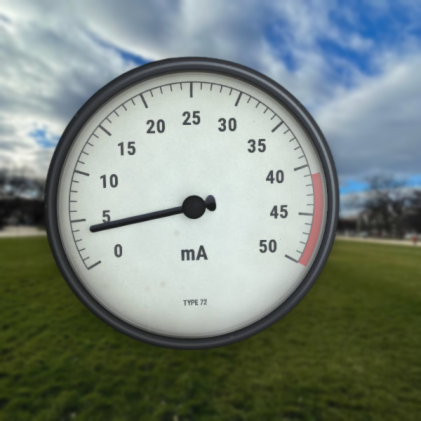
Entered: 4 mA
